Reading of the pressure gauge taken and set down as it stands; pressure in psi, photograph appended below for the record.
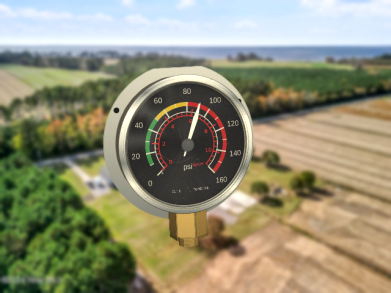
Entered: 90 psi
